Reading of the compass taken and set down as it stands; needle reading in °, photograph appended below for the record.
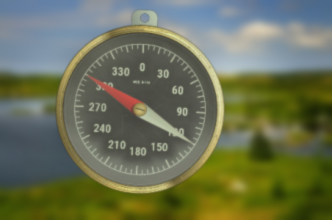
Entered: 300 °
